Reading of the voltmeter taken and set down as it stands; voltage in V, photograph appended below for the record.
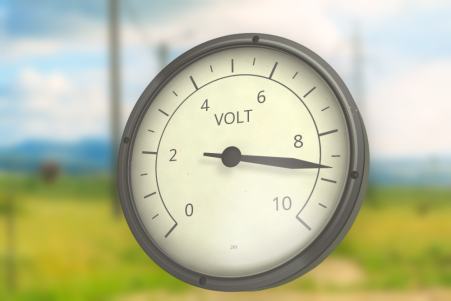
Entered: 8.75 V
